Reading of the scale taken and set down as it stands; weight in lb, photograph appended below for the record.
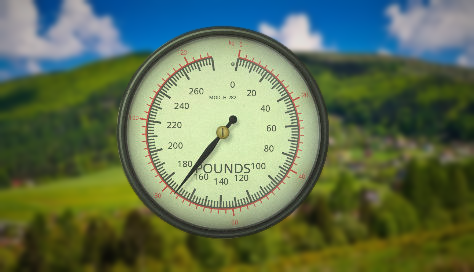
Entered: 170 lb
